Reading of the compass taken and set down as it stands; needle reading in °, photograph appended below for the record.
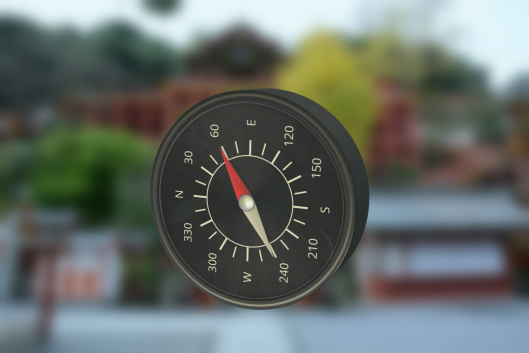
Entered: 60 °
